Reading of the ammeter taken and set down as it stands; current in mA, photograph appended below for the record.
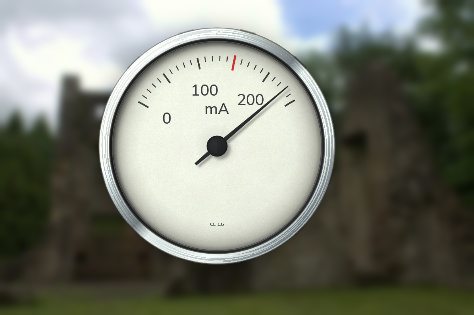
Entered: 230 mA
